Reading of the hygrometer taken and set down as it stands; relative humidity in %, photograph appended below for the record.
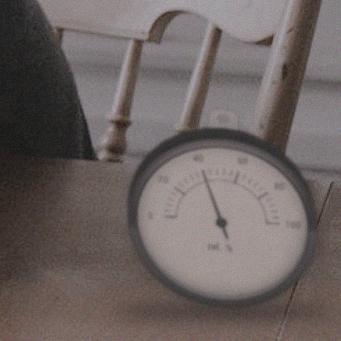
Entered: 40 %
